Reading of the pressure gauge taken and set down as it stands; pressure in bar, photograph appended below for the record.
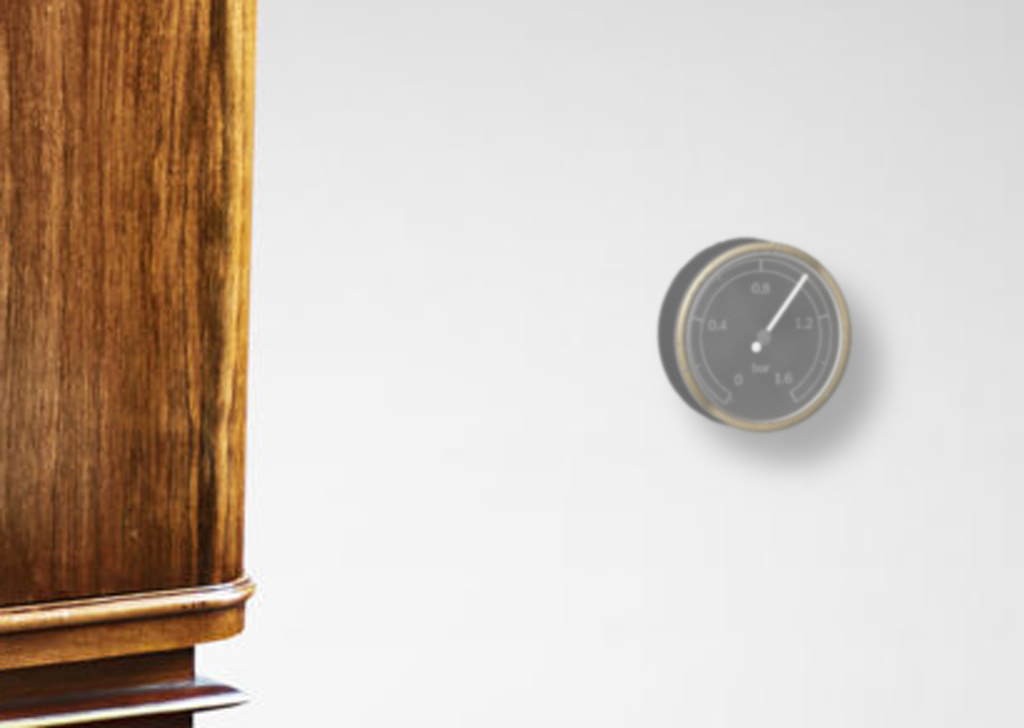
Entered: 1 bar
